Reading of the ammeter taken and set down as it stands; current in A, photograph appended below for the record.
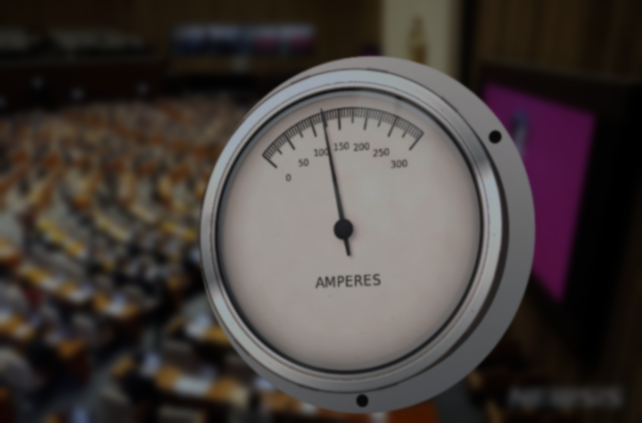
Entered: 125 A
